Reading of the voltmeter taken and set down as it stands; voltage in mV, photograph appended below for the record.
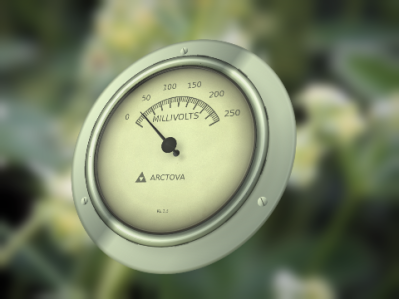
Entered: 25 mV
